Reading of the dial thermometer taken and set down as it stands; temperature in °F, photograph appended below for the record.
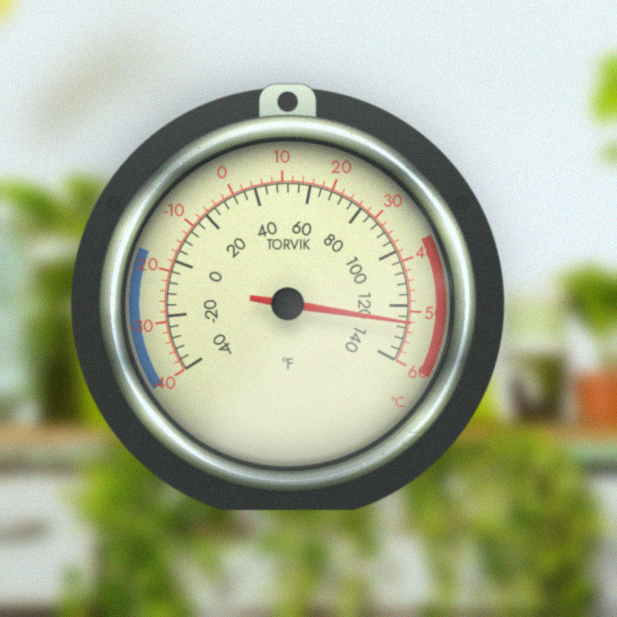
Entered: 126 °F
